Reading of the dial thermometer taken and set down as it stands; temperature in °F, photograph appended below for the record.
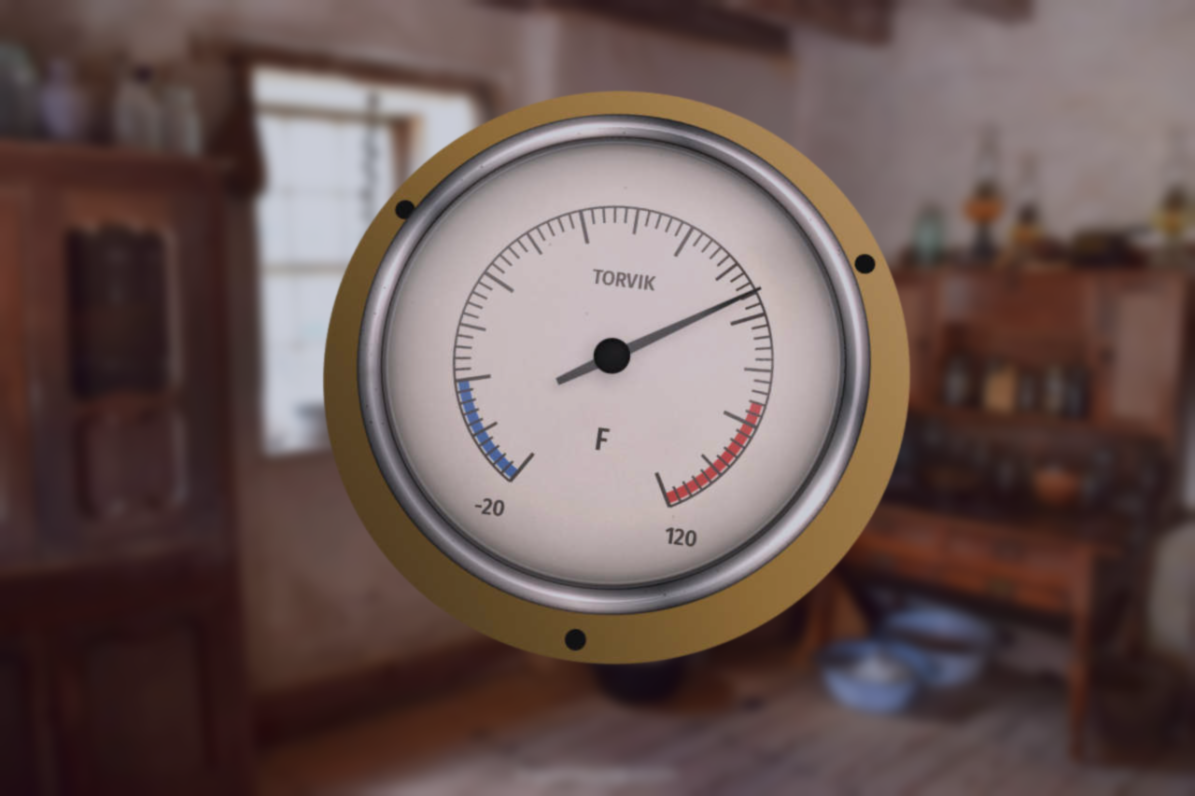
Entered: 76 °F
